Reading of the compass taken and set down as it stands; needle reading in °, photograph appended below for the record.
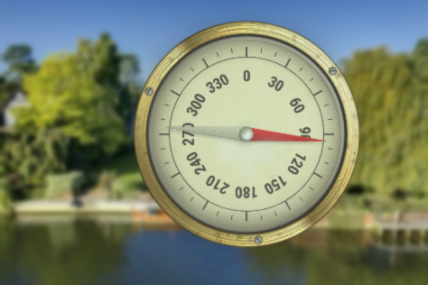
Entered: 95 °
